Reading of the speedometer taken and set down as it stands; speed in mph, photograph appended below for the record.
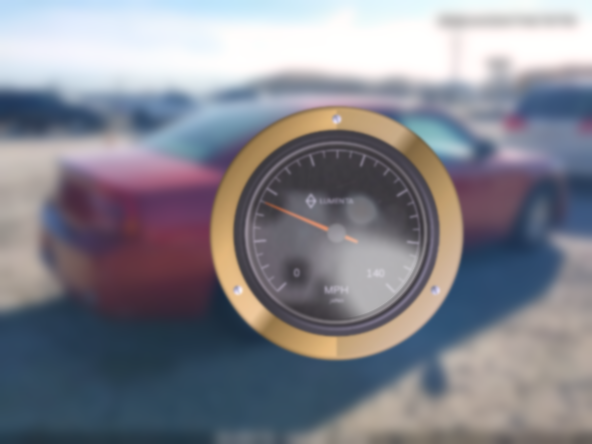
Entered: 35 mph
